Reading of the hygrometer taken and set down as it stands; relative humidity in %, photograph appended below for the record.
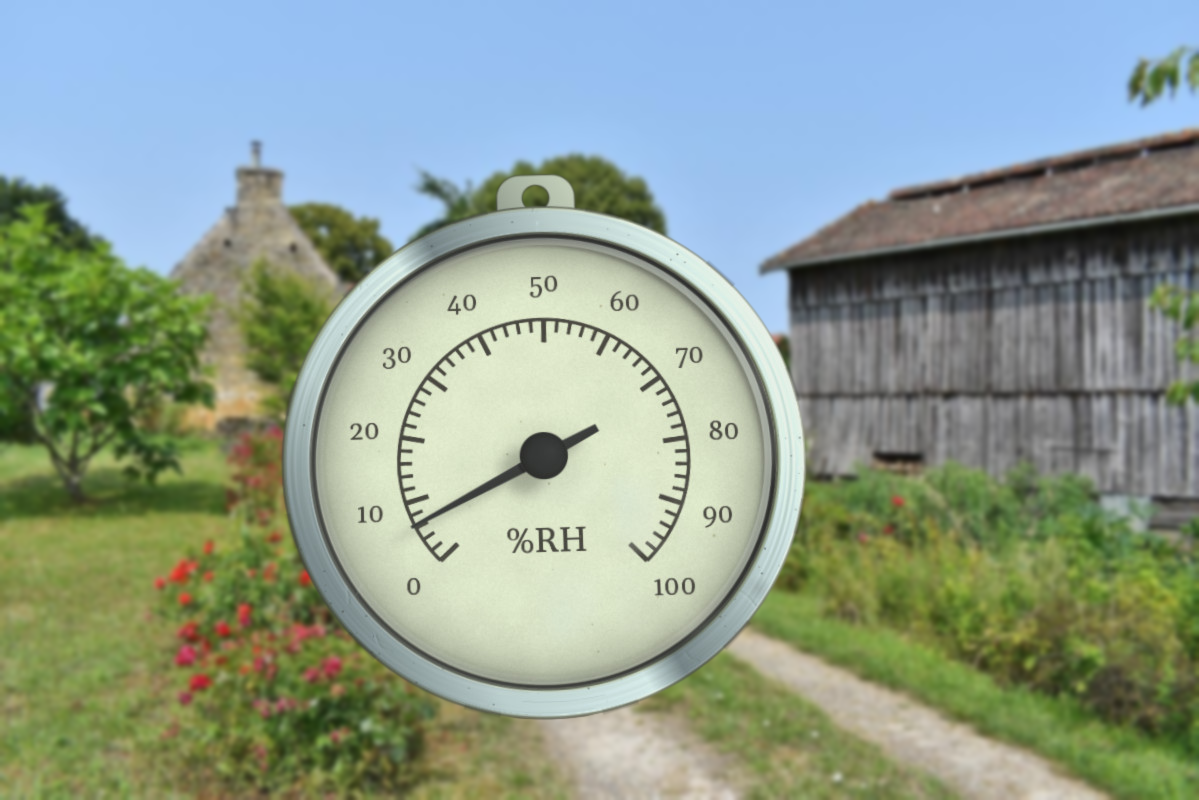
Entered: 6 %
